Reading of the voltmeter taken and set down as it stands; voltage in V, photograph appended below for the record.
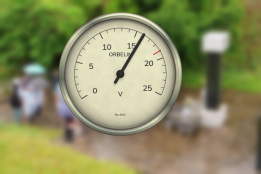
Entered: 16 V
